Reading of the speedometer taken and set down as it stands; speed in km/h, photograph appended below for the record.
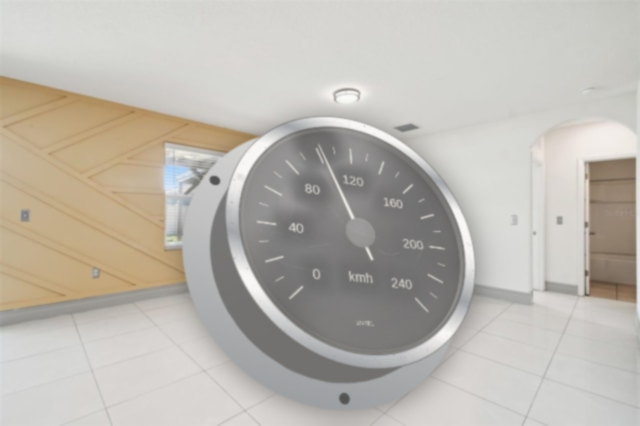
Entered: 100 km/h
